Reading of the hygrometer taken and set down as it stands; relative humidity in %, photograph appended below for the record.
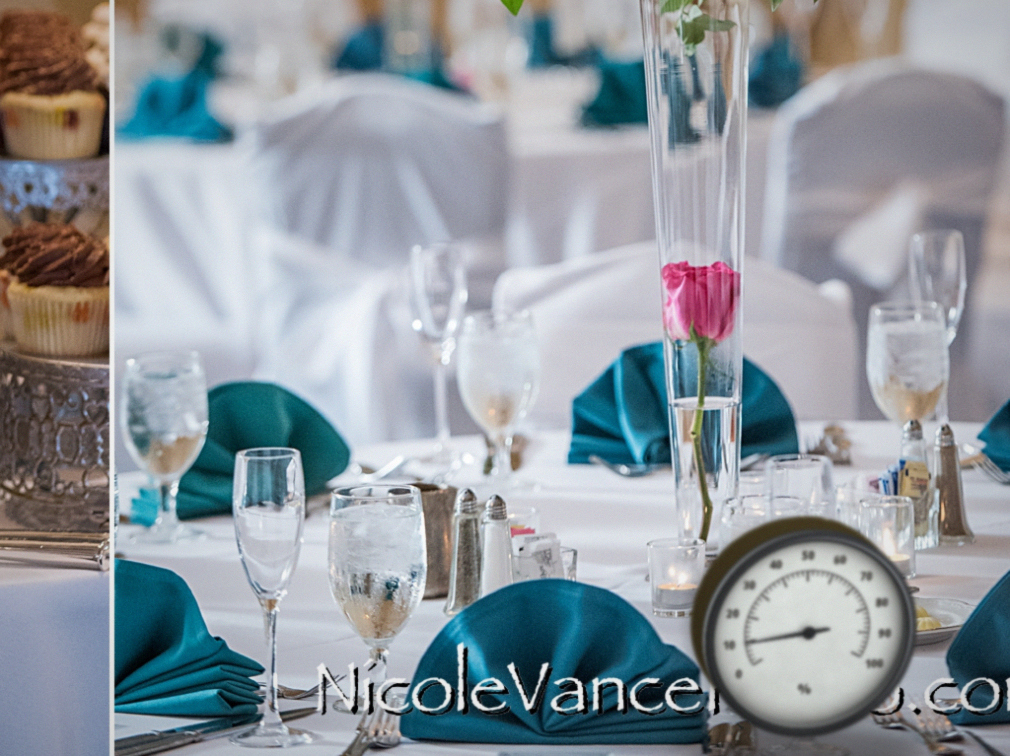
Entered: 10 %
